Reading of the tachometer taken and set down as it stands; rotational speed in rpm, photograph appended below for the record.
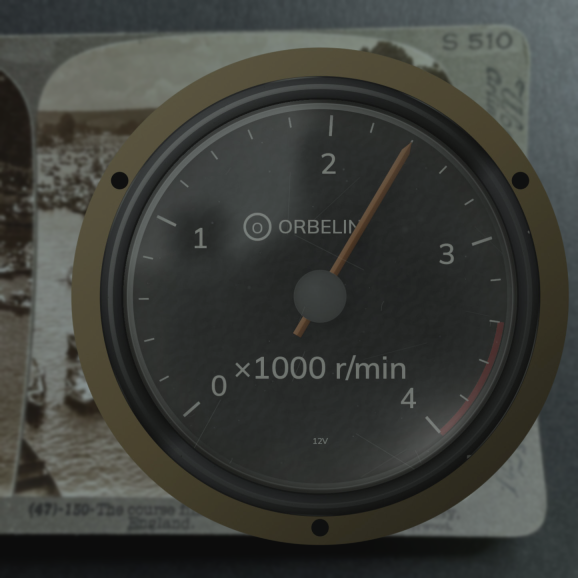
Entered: 2400 rpm
